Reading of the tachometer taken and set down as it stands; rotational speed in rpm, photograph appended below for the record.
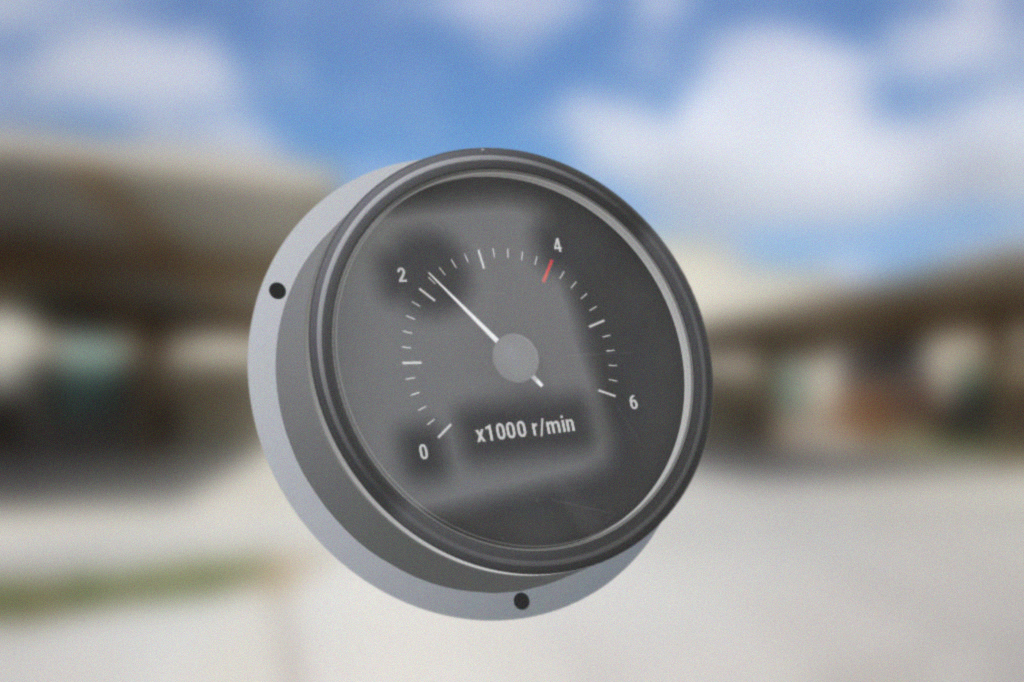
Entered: 2200 rpm
